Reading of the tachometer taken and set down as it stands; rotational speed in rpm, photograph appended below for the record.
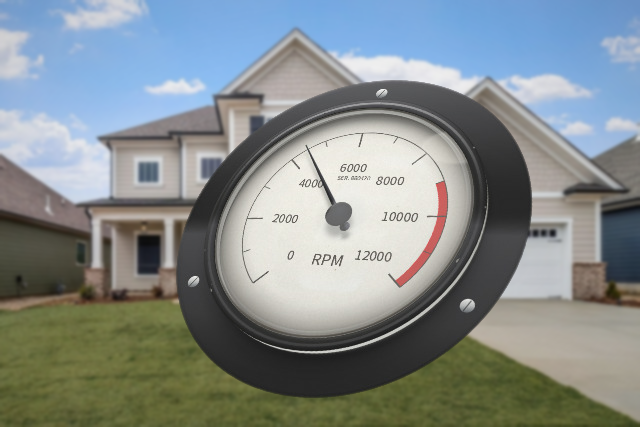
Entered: 4500 rpm
